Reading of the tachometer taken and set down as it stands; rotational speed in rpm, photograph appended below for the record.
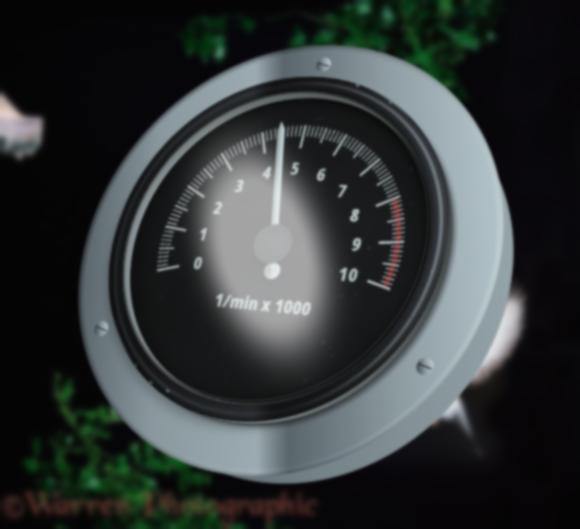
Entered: 4500 rpm
